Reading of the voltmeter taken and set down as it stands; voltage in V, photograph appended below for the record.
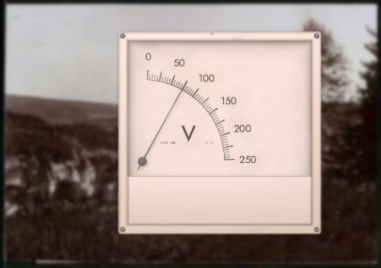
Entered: 75 V
